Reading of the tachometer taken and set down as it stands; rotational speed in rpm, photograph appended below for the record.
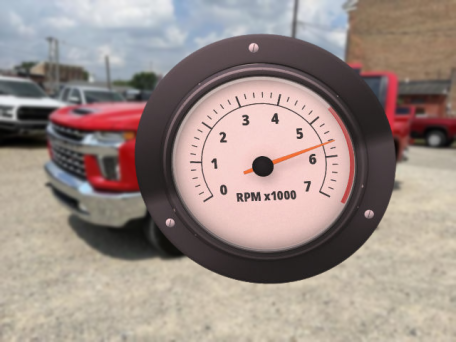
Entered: 5600 rpm
